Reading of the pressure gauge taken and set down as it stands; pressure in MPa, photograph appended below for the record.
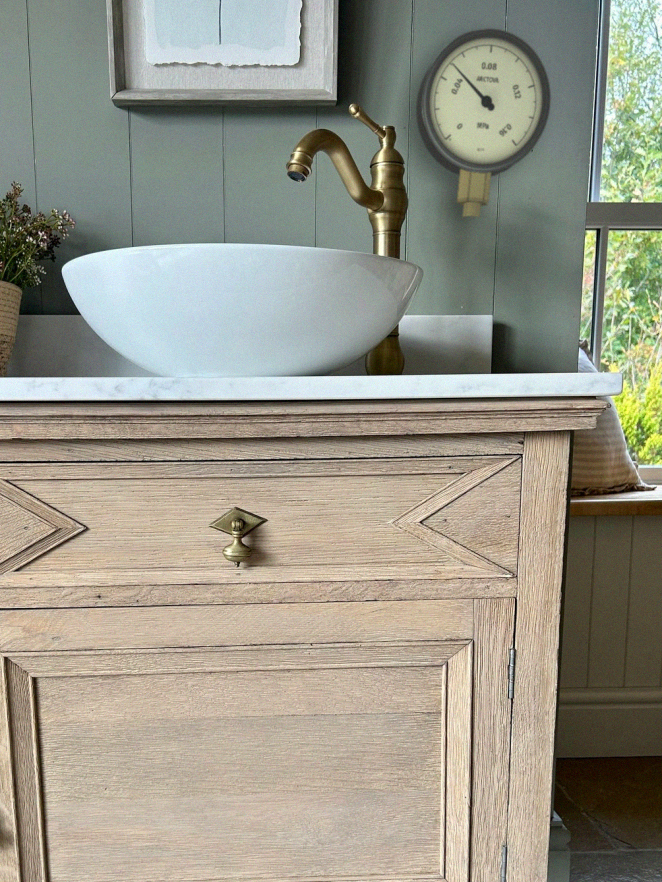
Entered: 0.05 MPa
